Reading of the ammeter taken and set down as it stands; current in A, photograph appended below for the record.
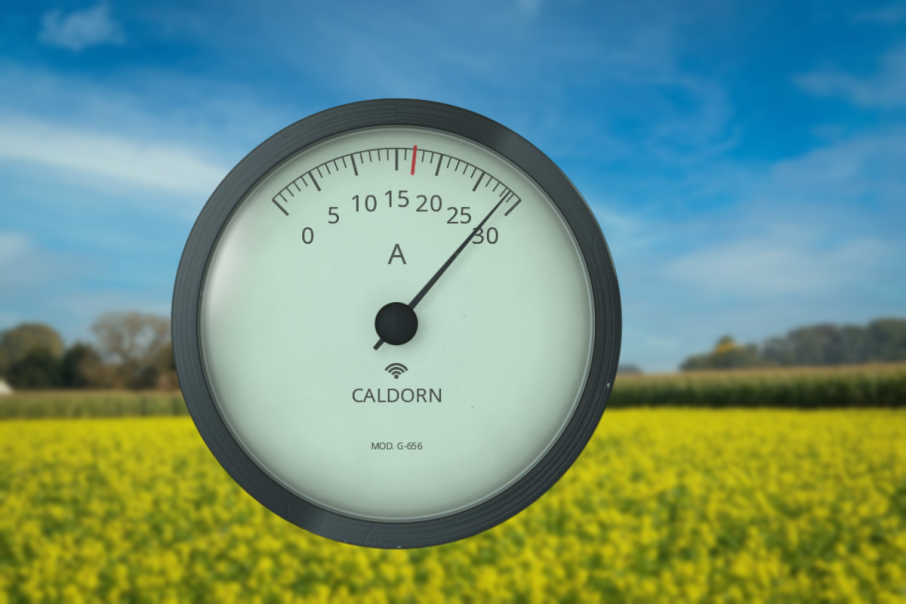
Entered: 28.5 A
